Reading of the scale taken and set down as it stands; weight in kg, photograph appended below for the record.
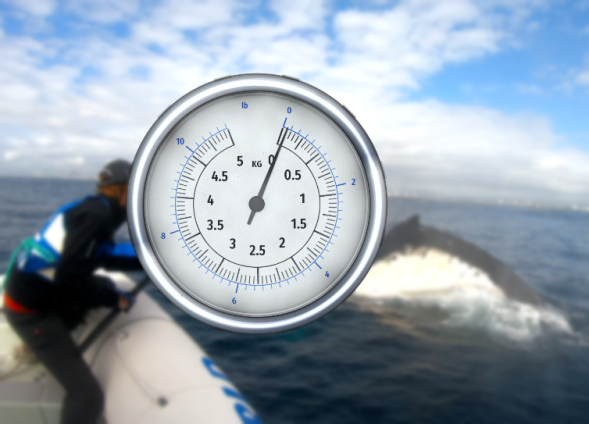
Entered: 0.05 kg
